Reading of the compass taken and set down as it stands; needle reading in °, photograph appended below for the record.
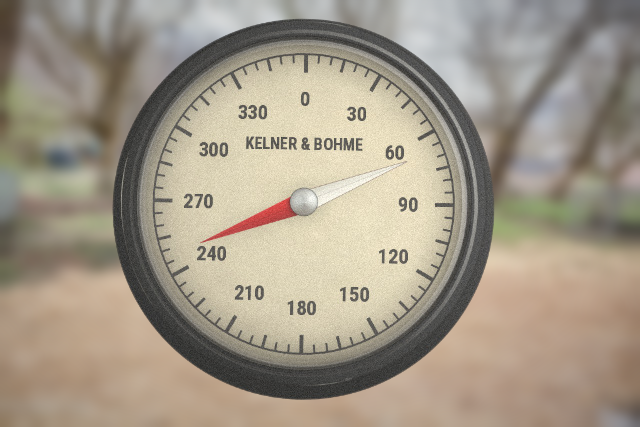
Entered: 247.5 °
